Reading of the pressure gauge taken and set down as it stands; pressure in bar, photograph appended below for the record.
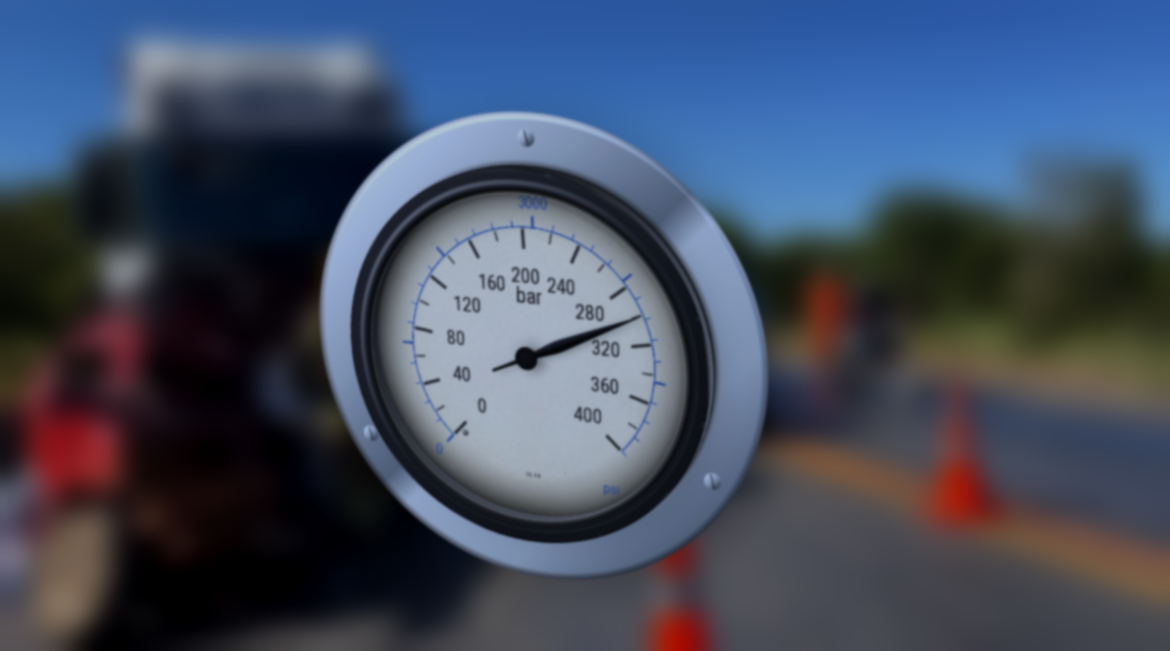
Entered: 300 bar
